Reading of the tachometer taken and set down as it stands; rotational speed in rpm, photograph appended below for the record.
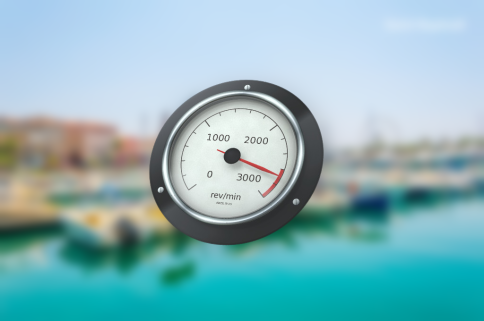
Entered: 2700 rpm
